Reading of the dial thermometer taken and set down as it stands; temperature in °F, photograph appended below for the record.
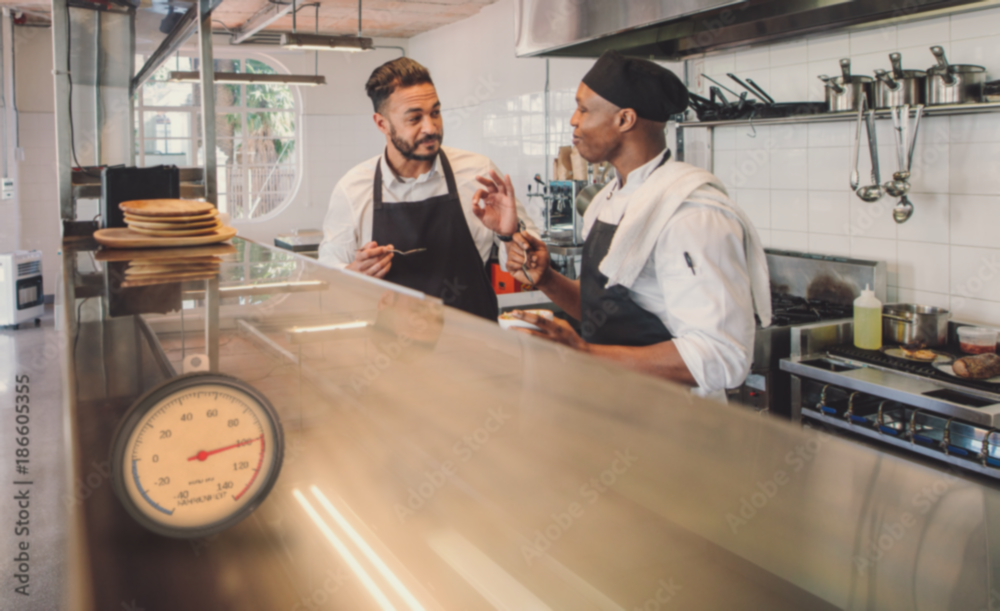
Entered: 100 °F
